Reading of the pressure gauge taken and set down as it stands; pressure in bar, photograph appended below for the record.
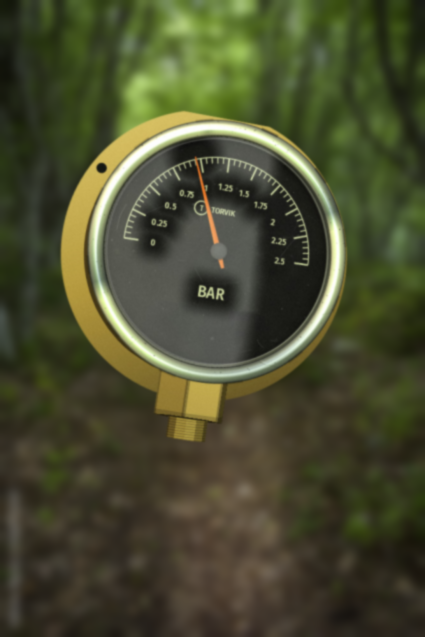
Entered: 0.95 bar
